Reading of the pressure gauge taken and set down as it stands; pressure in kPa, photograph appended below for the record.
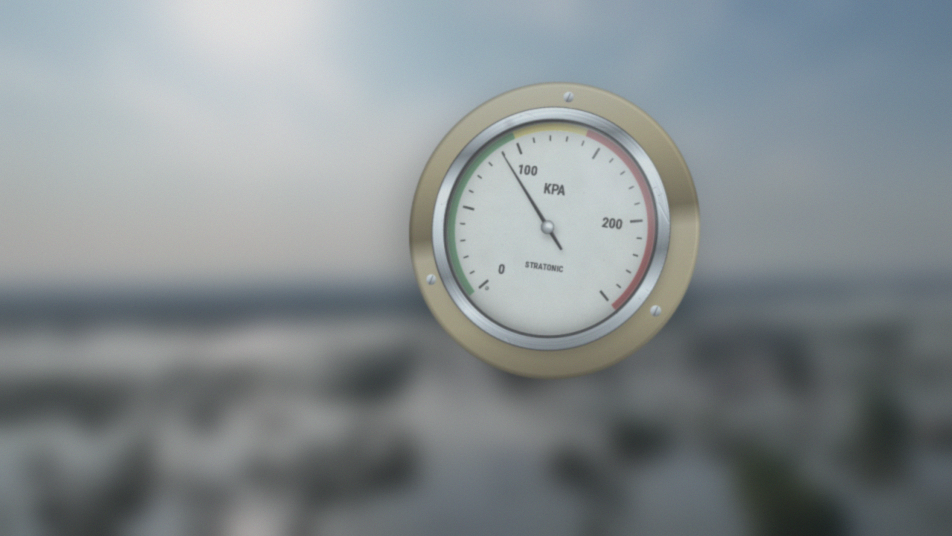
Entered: 90 kPa
